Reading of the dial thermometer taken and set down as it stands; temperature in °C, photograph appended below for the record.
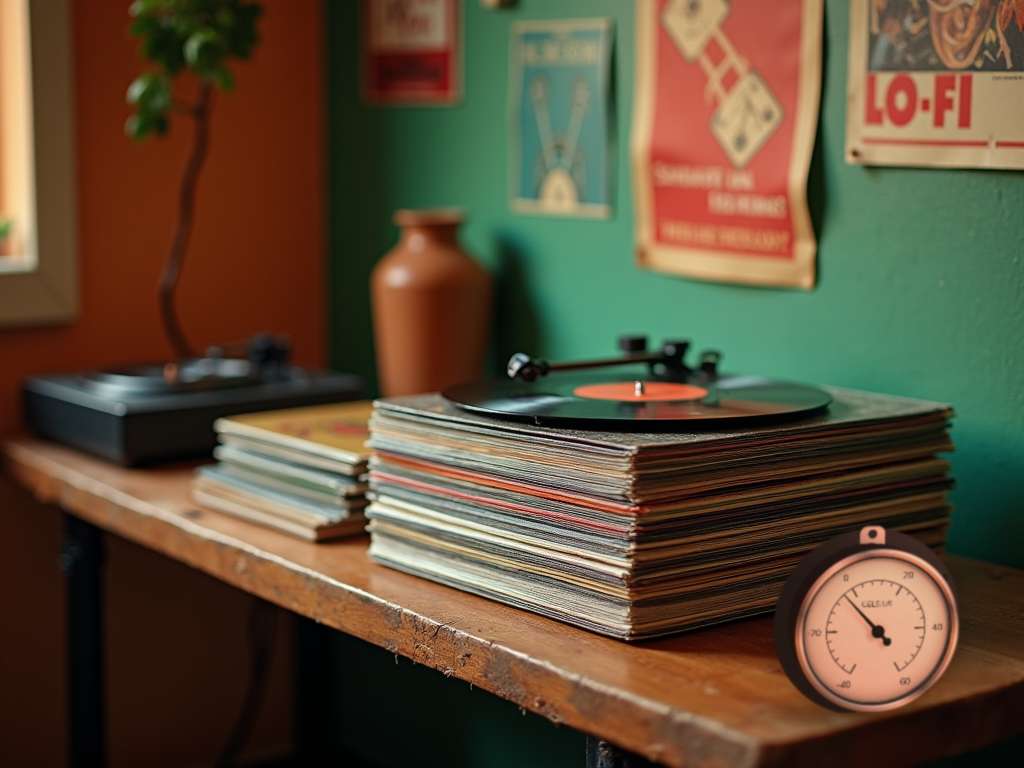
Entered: -4 °C
